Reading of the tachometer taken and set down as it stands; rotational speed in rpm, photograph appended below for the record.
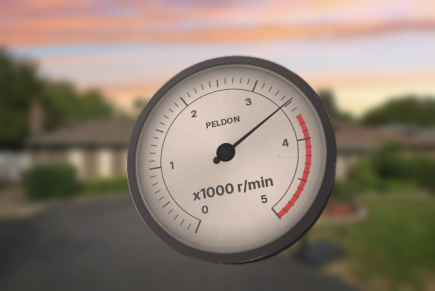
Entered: 3500 rpm
